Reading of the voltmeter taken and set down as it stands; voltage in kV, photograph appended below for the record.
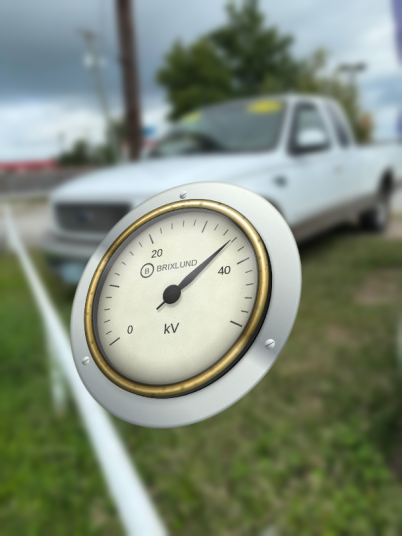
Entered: 36 kV
